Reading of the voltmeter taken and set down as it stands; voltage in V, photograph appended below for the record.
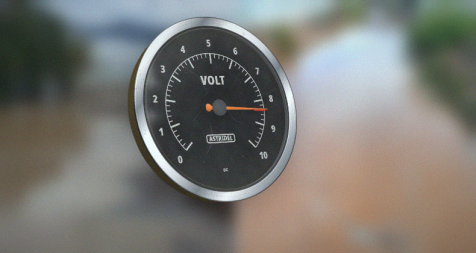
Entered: 8.4 V
